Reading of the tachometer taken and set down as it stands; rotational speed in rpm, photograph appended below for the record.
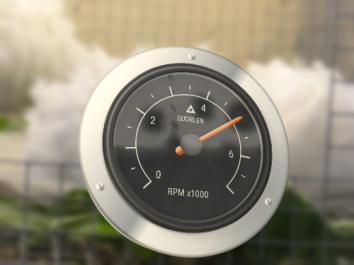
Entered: 5000 rpm
